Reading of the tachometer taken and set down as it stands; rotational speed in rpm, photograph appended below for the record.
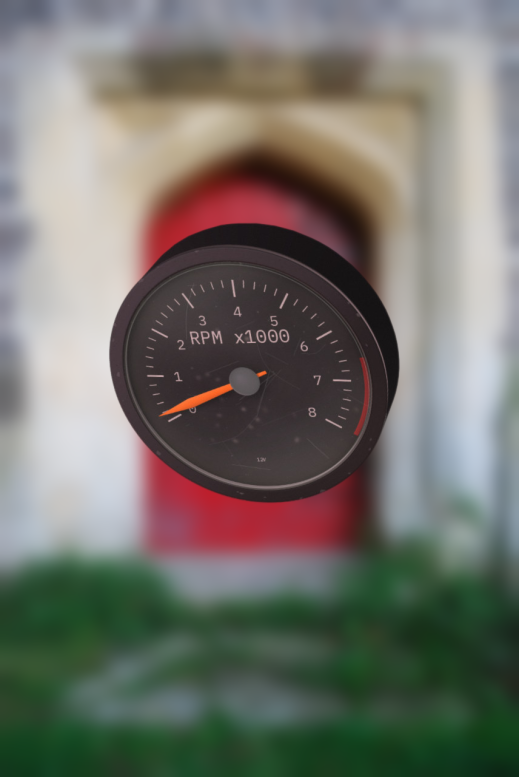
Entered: 200 rpm
